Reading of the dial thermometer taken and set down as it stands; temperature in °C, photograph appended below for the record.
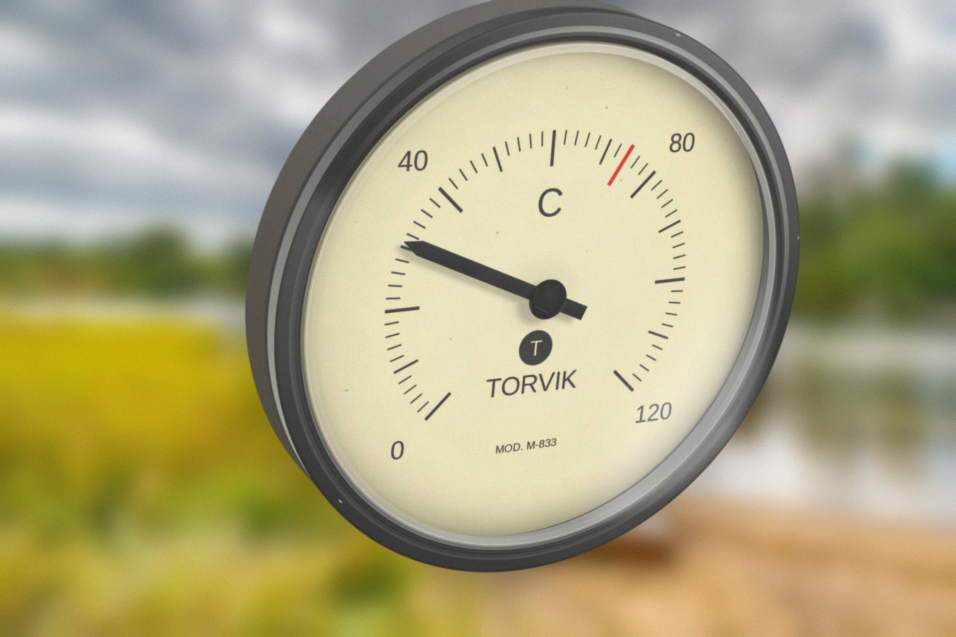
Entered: 31 °C
